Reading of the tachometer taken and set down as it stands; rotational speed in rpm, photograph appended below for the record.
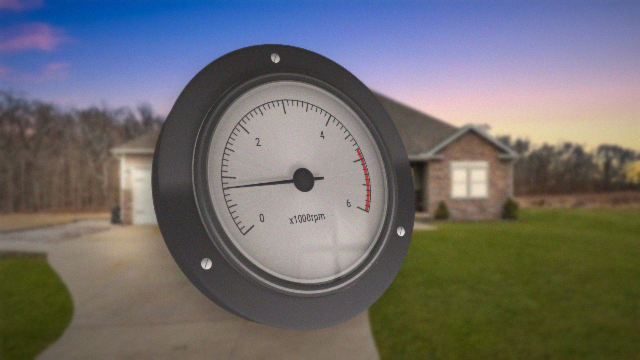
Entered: 800 rpm
